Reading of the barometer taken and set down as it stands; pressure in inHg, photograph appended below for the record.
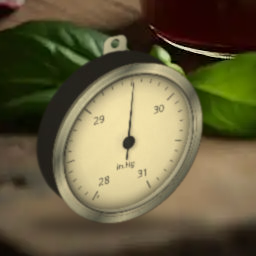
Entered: 29.5 inHg
